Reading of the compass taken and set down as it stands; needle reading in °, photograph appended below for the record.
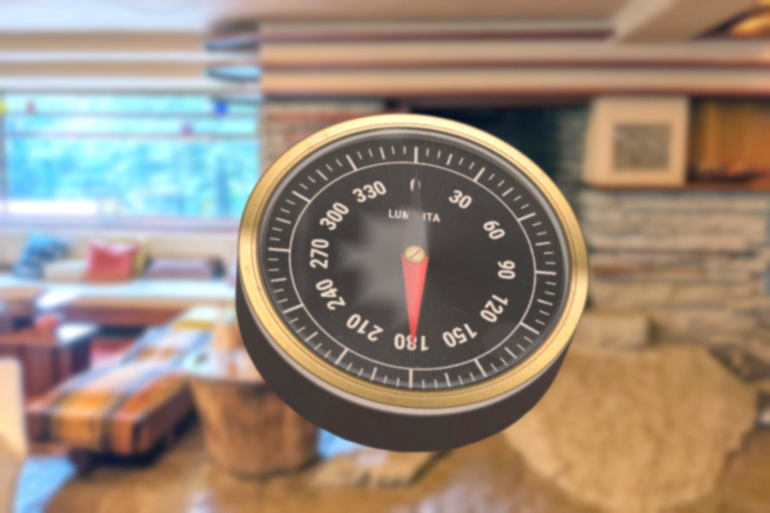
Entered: 180 °
